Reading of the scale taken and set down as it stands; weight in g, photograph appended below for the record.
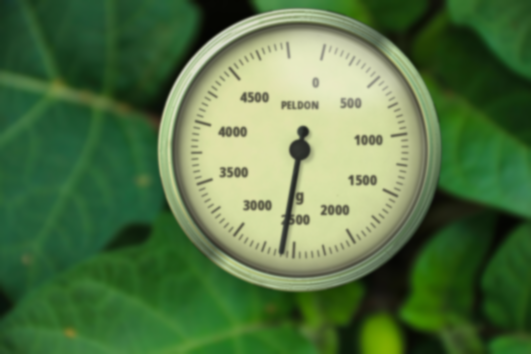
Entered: 2600 g
